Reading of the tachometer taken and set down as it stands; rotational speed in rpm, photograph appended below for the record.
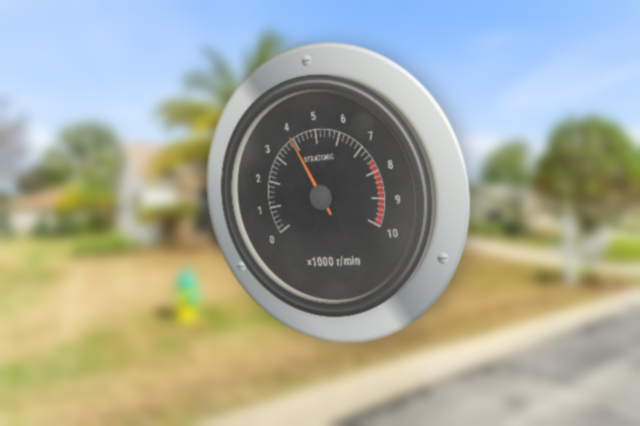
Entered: 4000 rpm
